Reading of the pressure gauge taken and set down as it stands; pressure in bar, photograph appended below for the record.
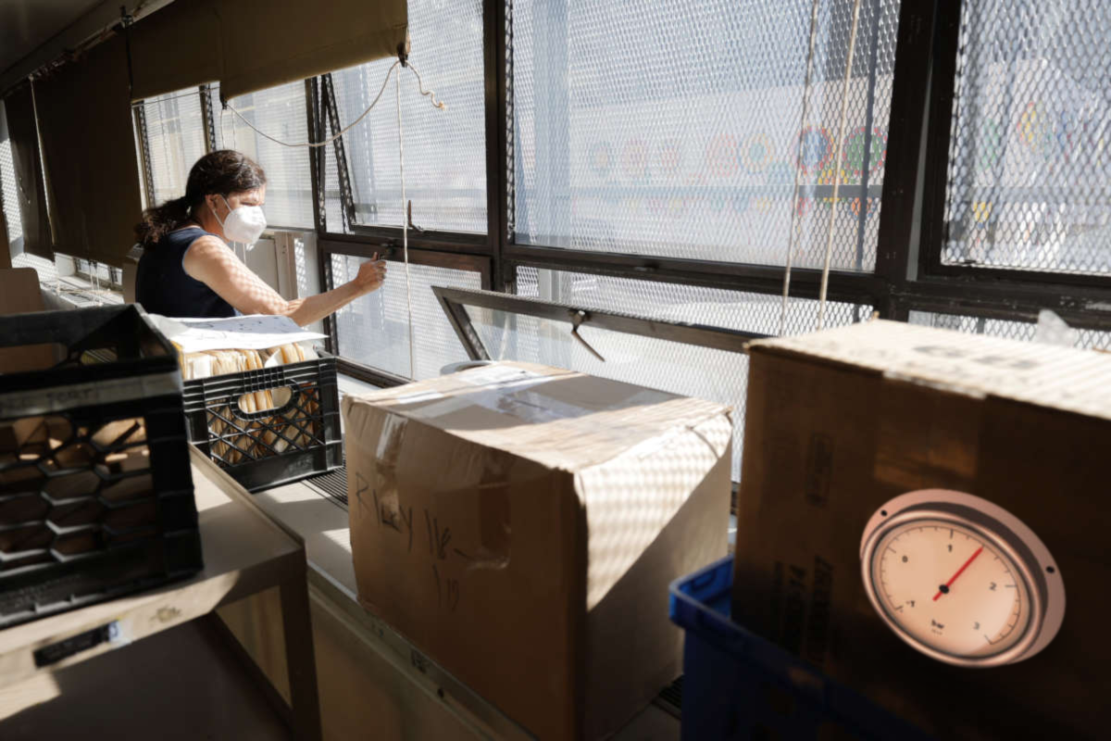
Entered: 1.4 bar
